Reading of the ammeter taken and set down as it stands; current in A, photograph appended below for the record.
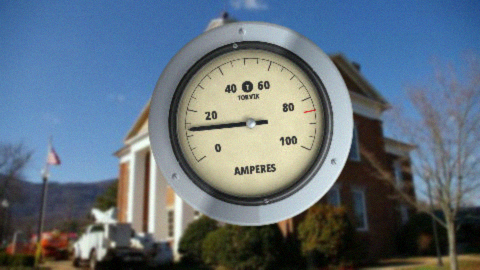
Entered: 12.5 A
